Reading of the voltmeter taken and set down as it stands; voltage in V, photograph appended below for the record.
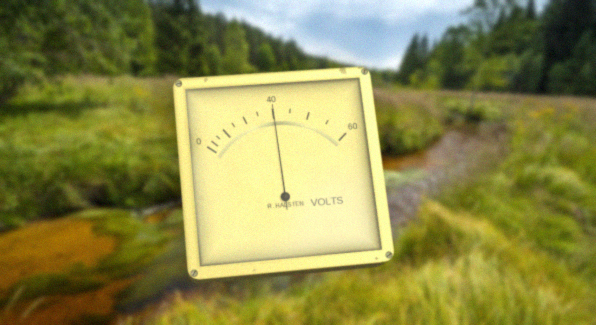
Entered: 40 V
